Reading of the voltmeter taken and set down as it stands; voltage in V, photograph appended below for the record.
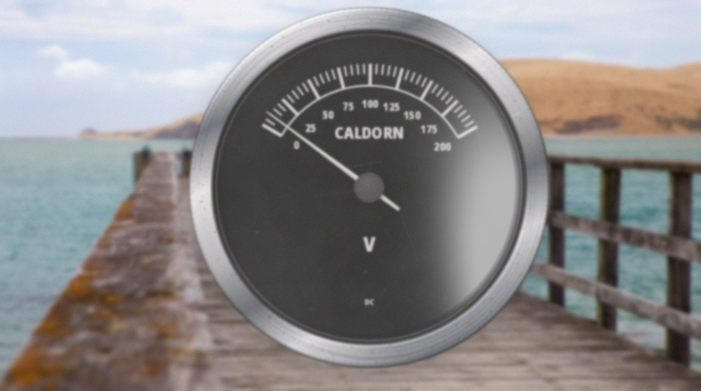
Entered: 10 V
